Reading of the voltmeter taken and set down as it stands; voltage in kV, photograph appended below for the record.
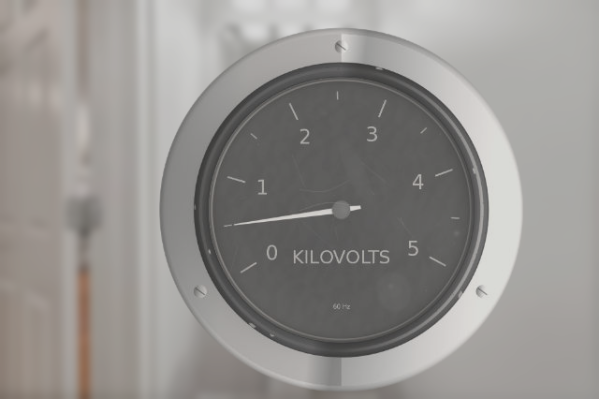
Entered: 0.5 kV
